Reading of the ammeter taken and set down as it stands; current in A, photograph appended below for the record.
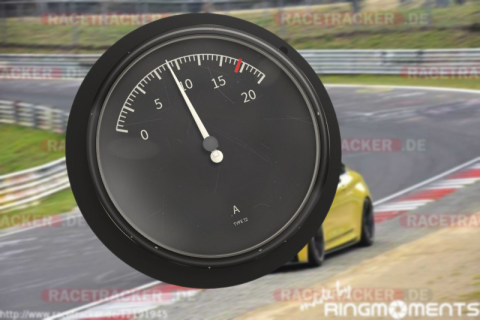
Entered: 9 A
